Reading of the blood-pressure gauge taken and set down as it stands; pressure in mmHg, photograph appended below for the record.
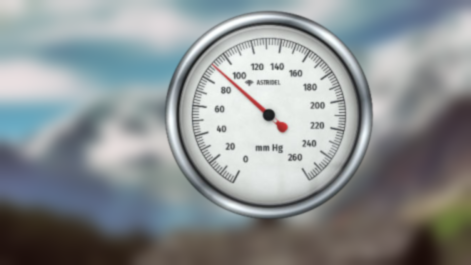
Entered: 90 mmHg
